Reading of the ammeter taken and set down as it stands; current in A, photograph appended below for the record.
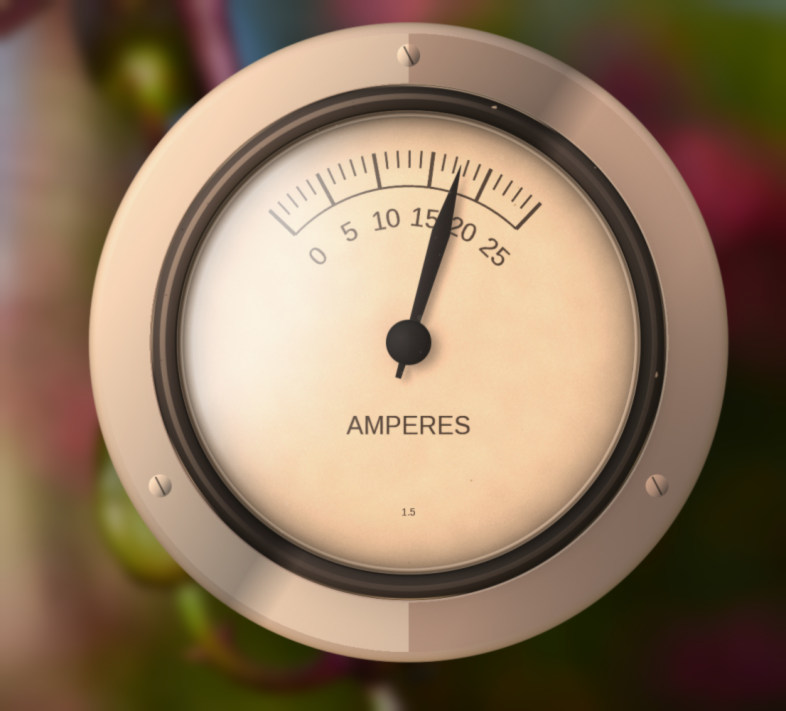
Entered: 17.5 A
